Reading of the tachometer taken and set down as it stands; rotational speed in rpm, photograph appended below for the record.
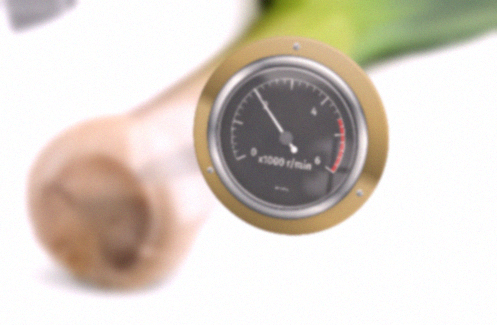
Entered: 2000 rpm
